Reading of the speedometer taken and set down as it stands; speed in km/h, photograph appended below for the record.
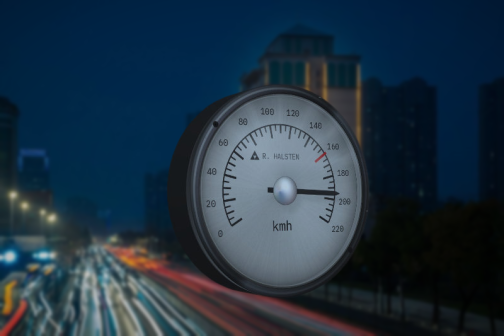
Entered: 195 km/h
